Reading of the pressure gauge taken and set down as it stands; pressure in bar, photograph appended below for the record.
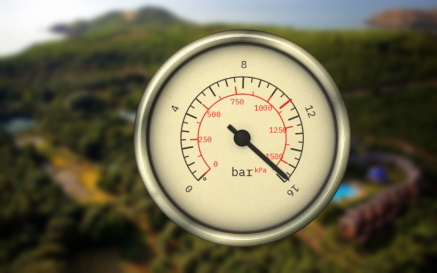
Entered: 15.75 bar
